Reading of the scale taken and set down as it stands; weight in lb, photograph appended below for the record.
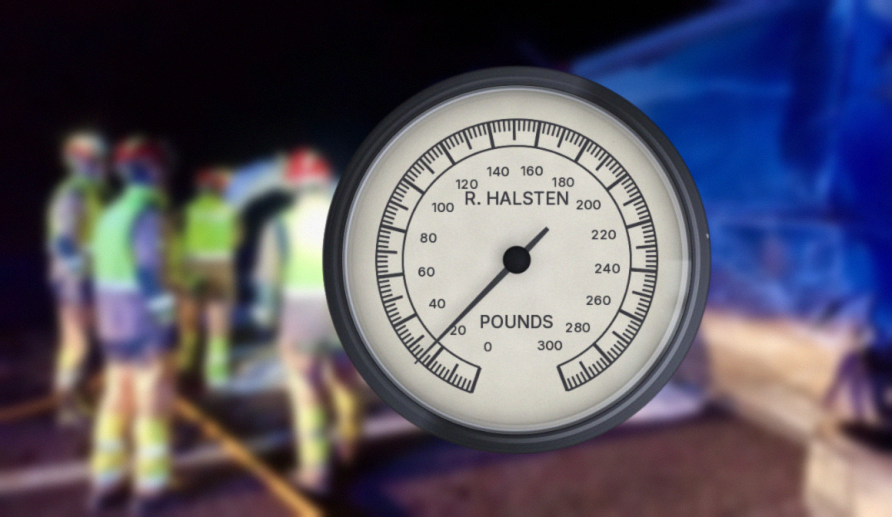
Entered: 24 lb
